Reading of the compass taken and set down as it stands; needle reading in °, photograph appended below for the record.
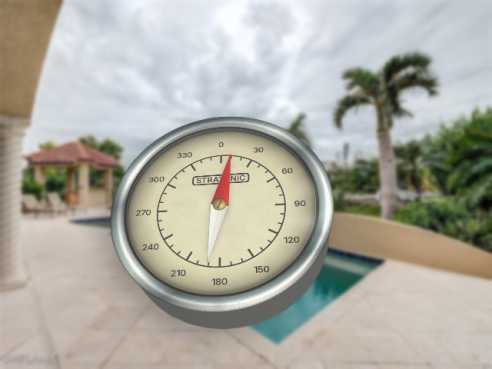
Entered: 10 °
